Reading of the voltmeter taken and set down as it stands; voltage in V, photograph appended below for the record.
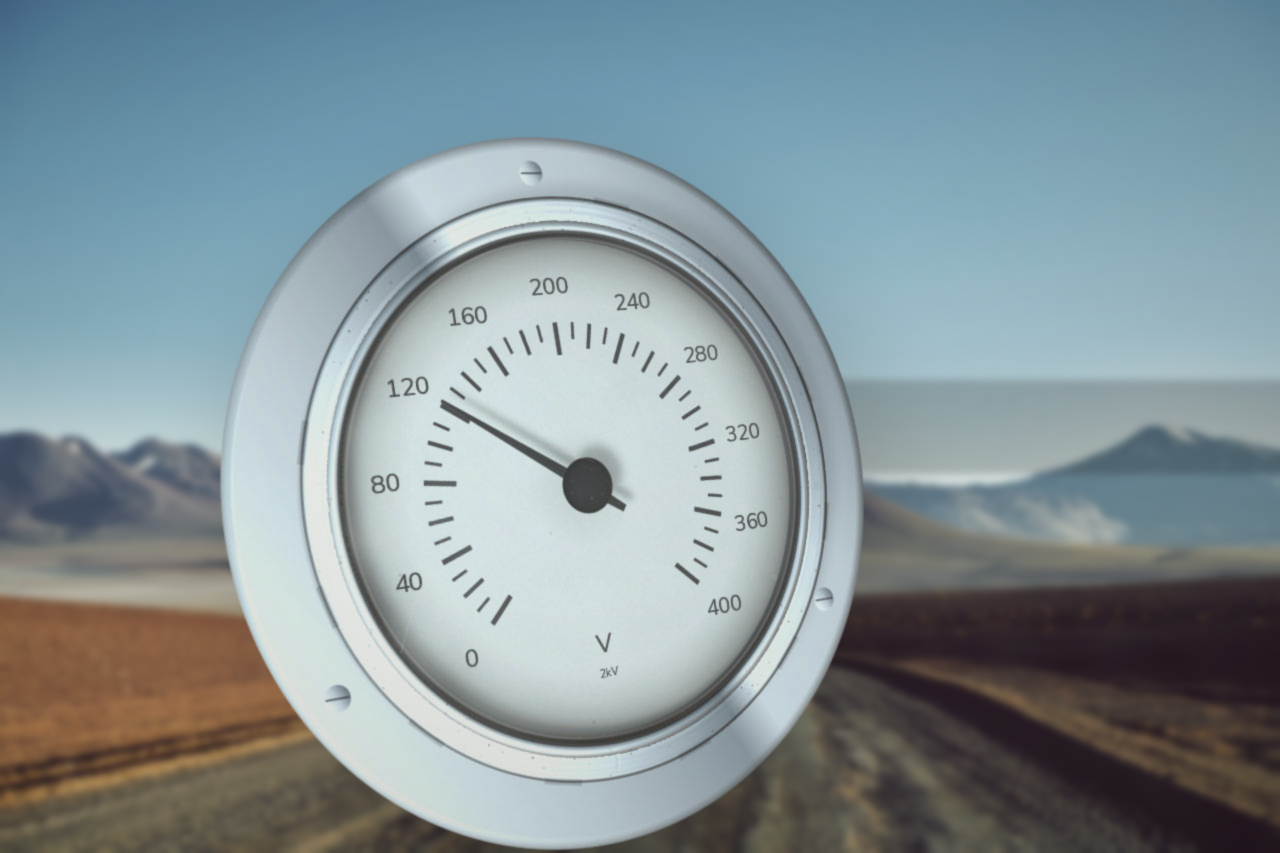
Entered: 120 V
